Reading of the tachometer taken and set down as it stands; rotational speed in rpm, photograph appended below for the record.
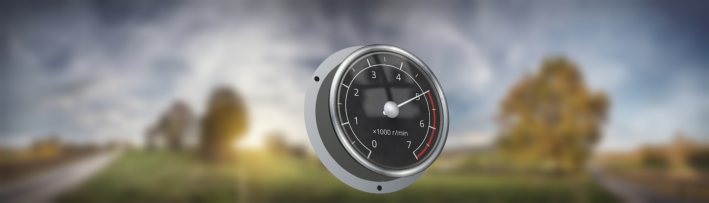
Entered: 5000 rpm
